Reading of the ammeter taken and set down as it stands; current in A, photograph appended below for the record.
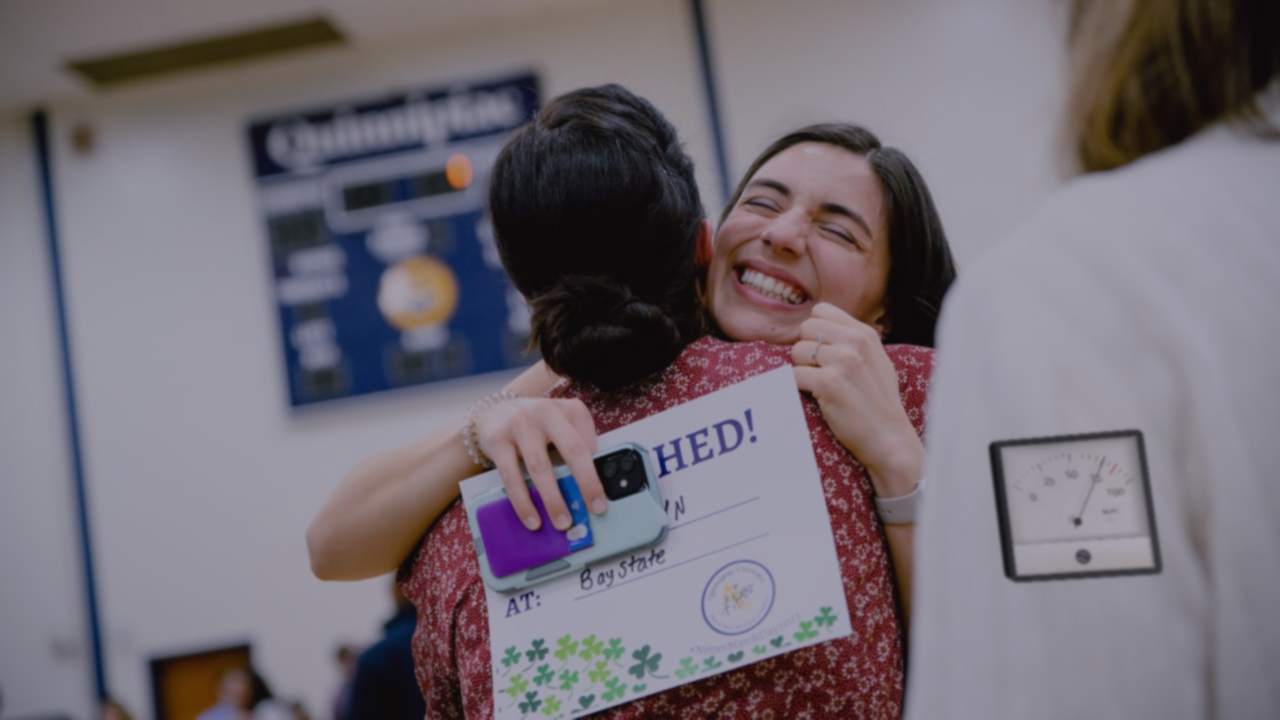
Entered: 75 A
